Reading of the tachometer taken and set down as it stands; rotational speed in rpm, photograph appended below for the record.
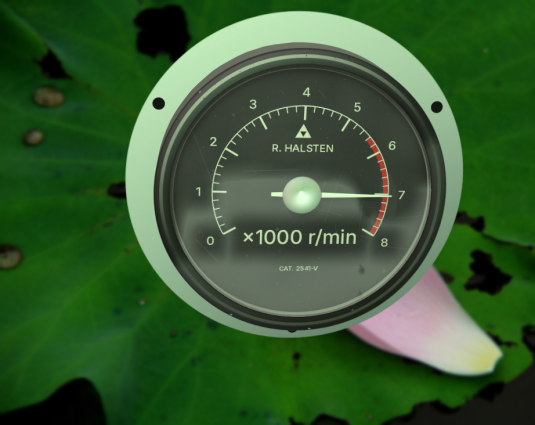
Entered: 7000 rpm
